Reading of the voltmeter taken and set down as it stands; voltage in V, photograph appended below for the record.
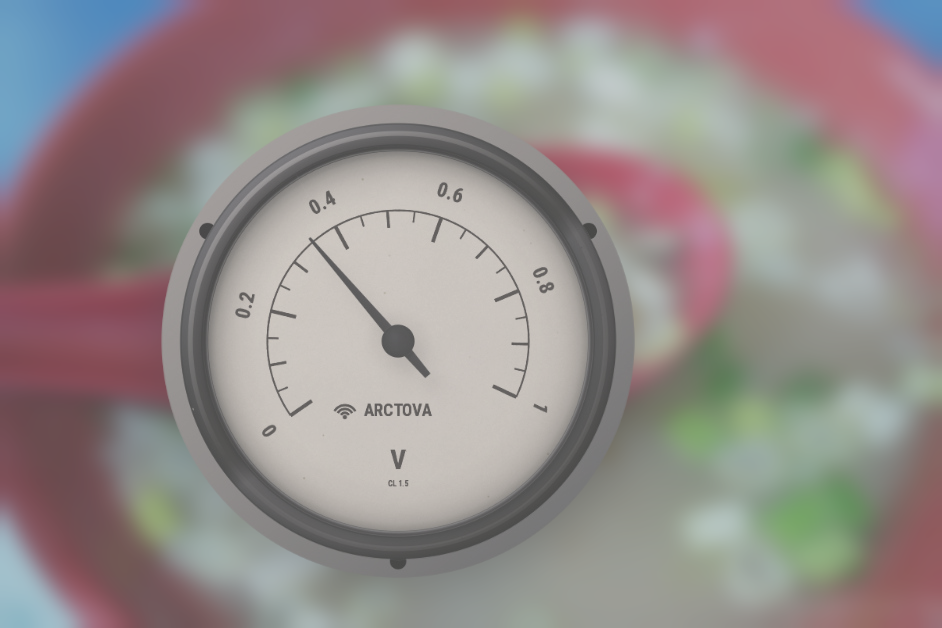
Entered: 0.35 V
